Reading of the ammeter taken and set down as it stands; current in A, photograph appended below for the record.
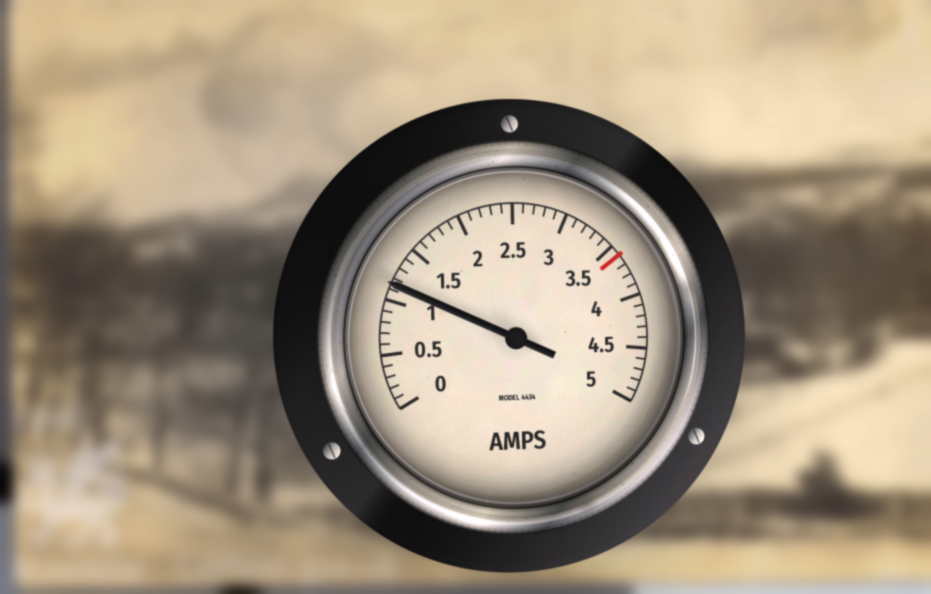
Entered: 1.15 A
